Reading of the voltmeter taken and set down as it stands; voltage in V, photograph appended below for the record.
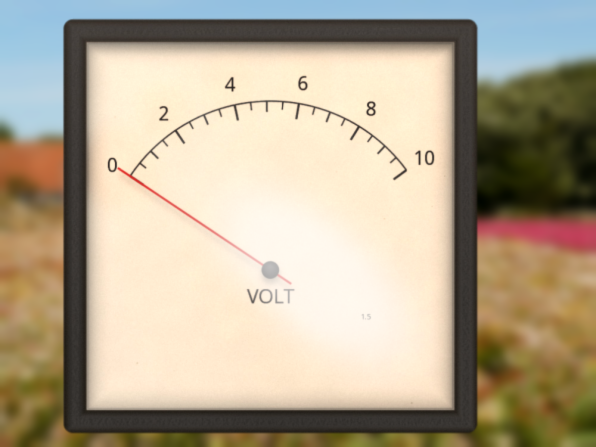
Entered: 0 V
